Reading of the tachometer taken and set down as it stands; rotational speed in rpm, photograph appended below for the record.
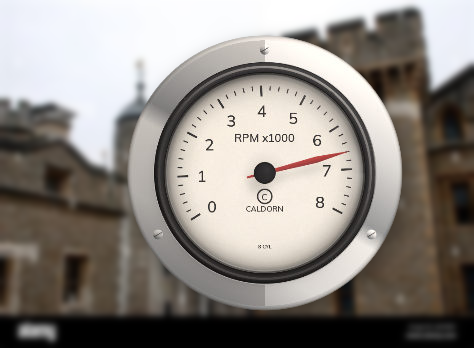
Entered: 6600 rpm
